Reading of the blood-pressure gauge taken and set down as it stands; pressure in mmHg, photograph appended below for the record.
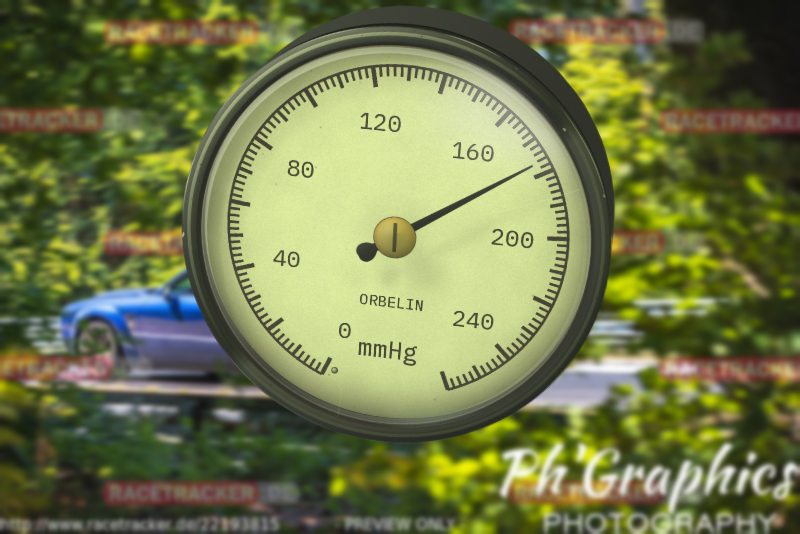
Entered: 176 mmHg
